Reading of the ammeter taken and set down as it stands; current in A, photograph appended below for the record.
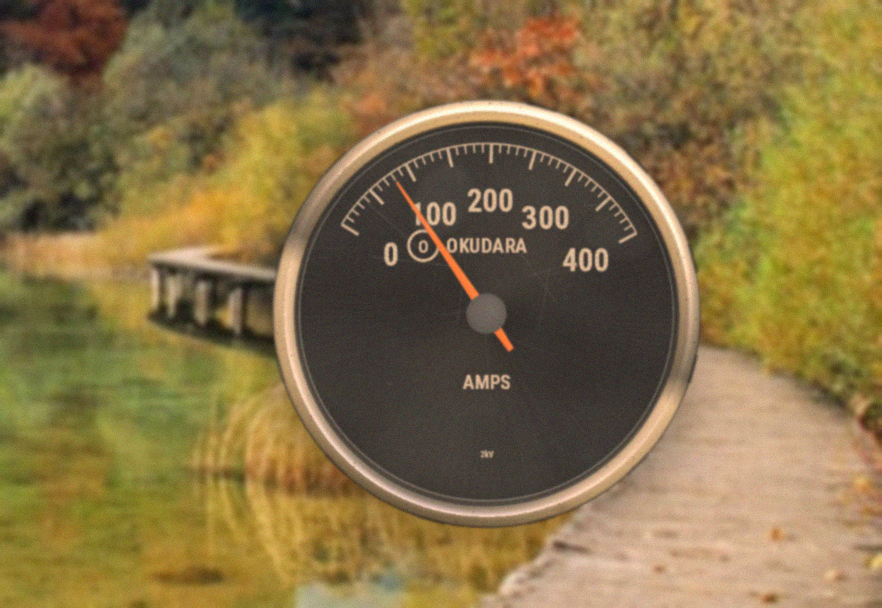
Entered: 80 A
